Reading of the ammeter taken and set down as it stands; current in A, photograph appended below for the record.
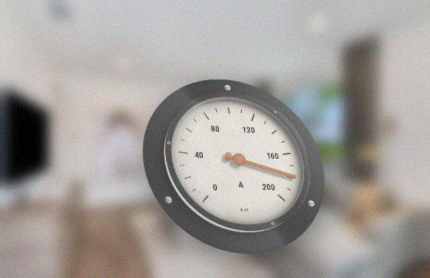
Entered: 180 A
